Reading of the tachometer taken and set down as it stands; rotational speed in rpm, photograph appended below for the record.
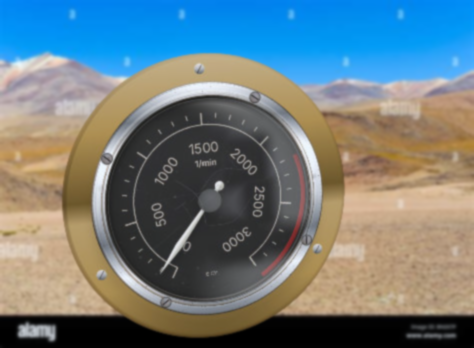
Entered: 100 rpm
